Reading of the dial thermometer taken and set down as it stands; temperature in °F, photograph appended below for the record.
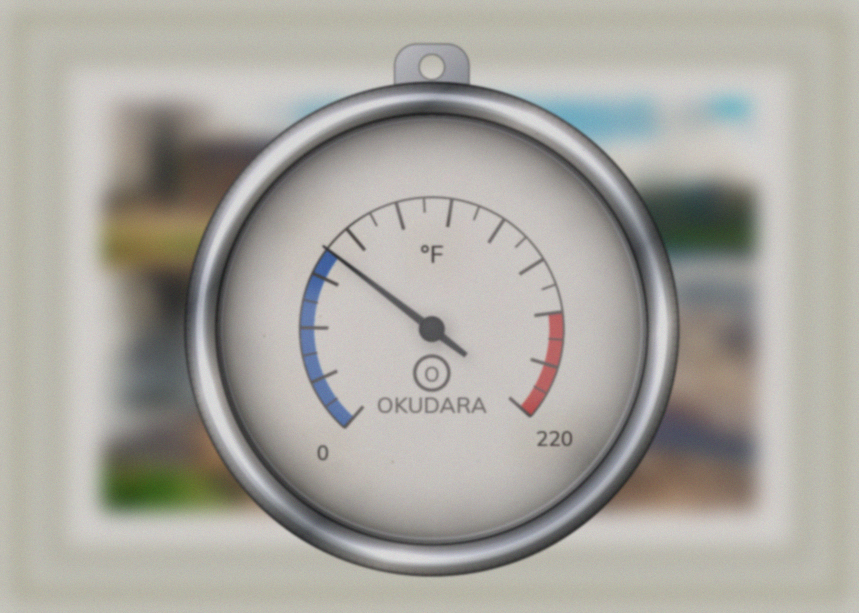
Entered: 70 °F
